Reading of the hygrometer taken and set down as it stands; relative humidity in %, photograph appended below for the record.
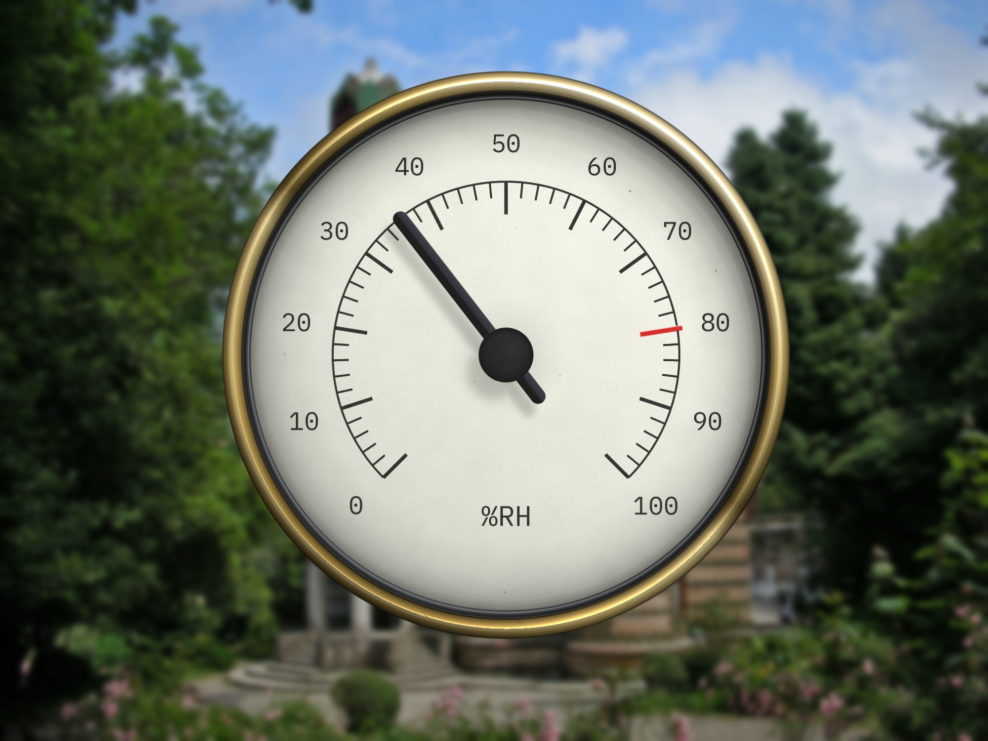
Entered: 36 %
